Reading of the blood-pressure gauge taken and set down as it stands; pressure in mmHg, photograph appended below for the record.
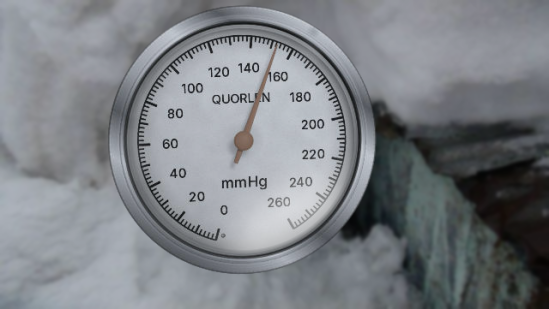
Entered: 152 mmHg
